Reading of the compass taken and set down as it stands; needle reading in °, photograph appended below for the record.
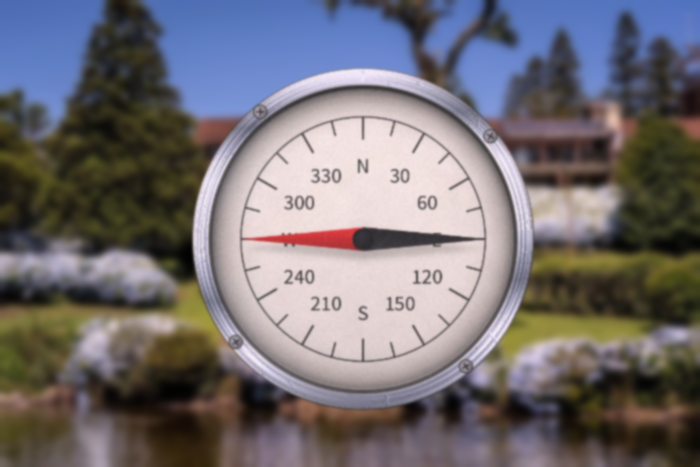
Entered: 270 °
